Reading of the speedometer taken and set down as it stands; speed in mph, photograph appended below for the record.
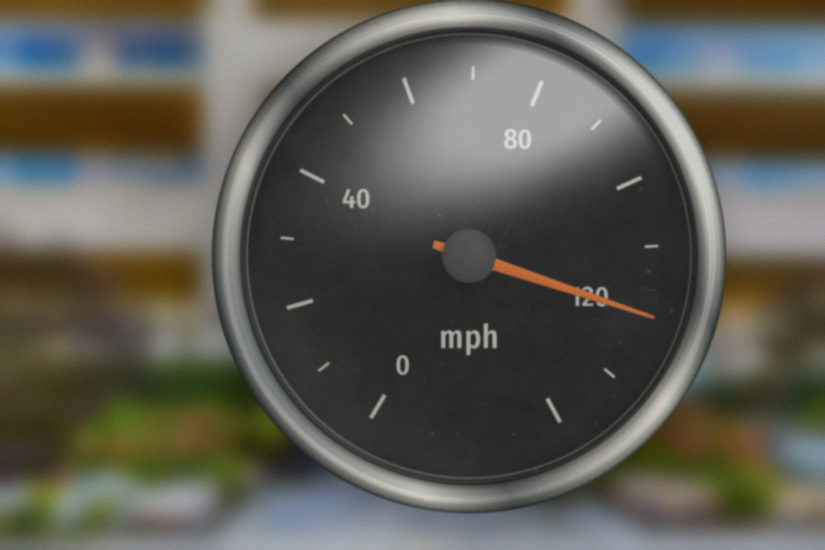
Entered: 120 mph
